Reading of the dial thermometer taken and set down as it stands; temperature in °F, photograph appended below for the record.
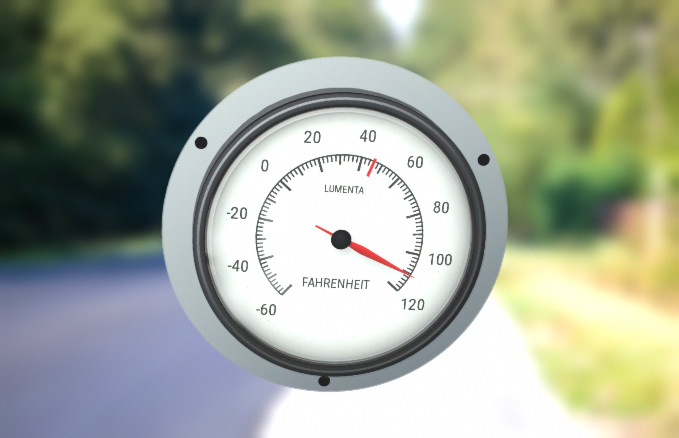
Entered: 110 °F
